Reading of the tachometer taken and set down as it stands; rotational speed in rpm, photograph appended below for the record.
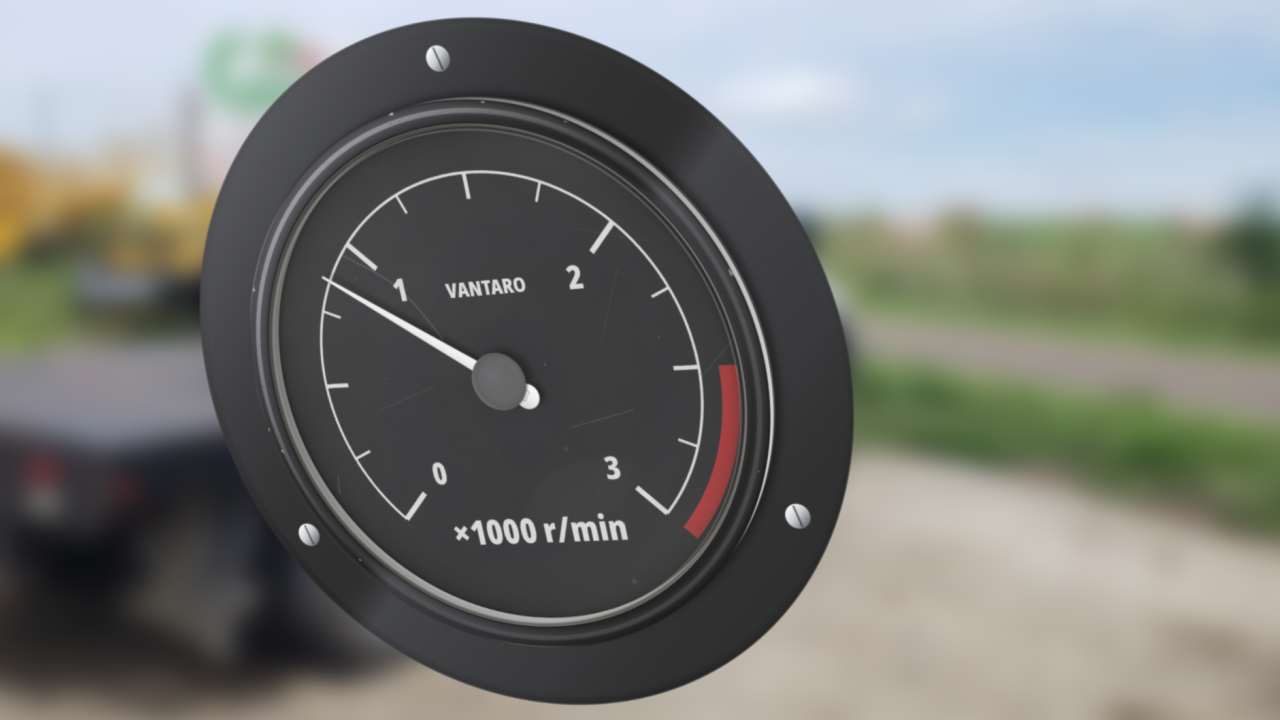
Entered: 875 rpm
